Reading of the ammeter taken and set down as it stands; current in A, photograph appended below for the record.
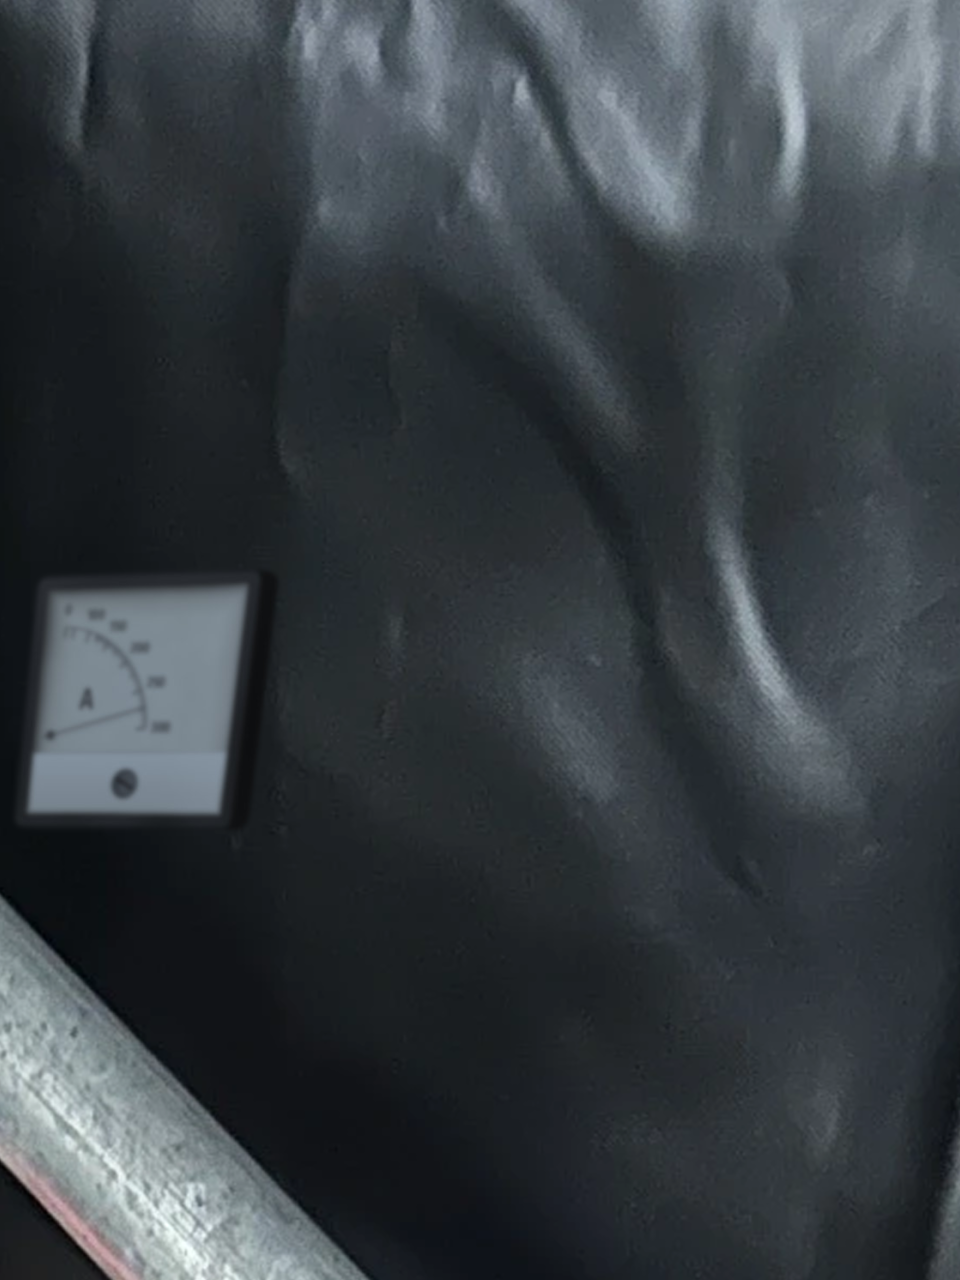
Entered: 275 A
